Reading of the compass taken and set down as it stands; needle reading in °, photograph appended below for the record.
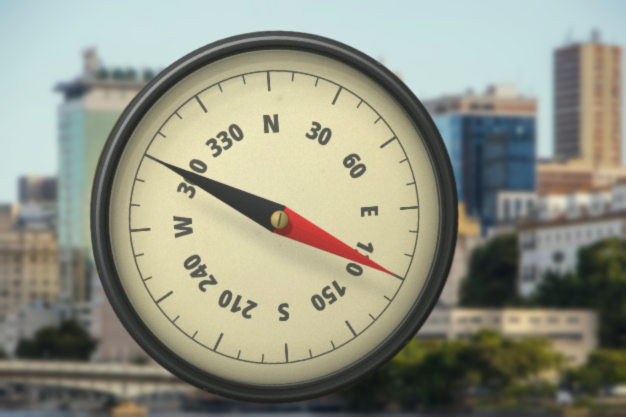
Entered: 120 °
